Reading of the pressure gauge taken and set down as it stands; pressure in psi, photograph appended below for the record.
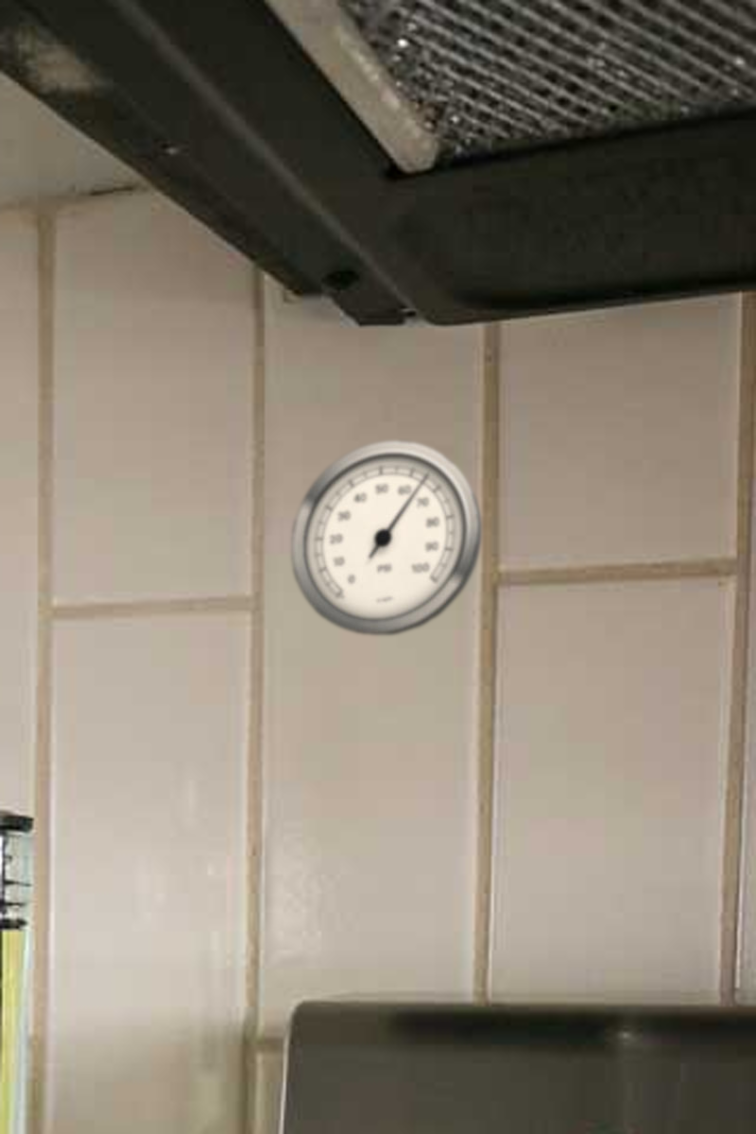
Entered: 65 psi
